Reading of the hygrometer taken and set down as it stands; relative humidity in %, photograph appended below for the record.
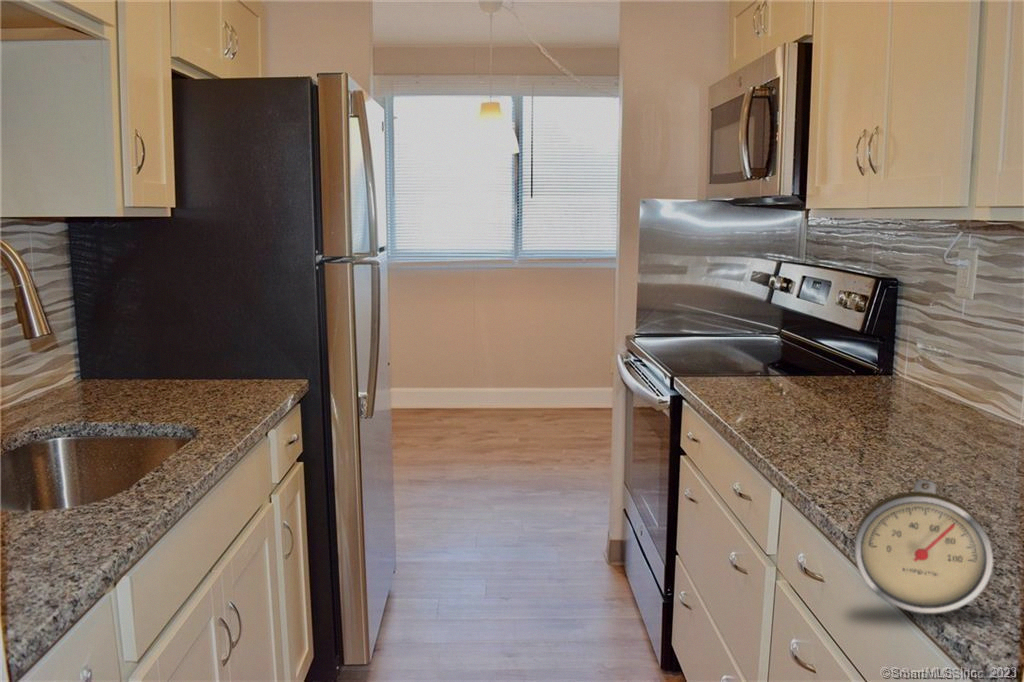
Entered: 70 %
